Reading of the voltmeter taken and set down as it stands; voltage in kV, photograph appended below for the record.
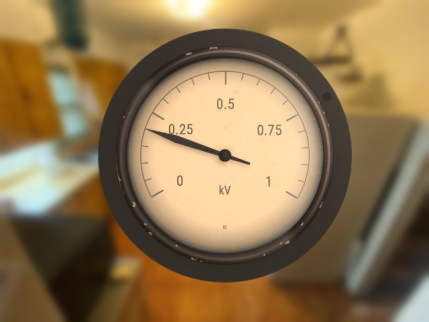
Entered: 0.2 kV
